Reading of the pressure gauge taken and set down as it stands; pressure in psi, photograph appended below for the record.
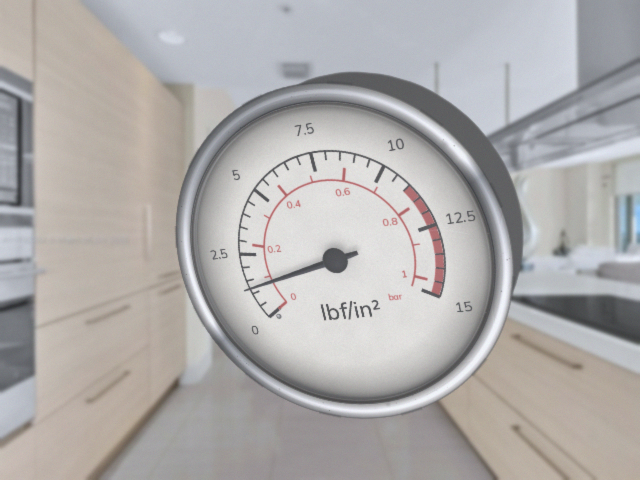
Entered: 1.25 psi
